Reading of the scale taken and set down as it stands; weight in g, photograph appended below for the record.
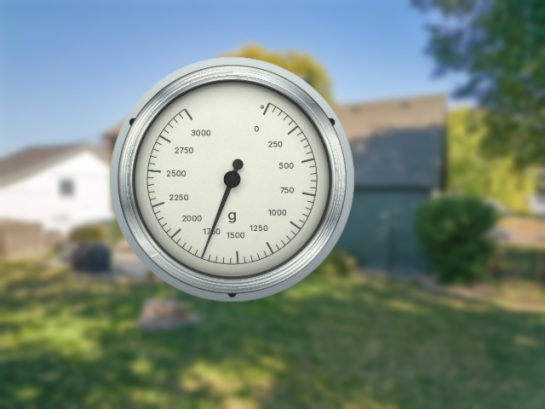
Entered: 1750 g
